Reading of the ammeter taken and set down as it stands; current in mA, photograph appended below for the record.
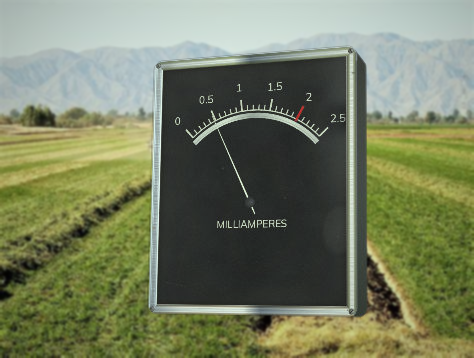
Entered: 0.5 mA
